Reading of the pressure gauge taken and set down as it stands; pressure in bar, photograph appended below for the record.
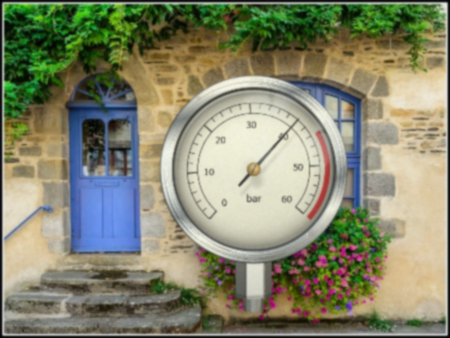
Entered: 40 bar
